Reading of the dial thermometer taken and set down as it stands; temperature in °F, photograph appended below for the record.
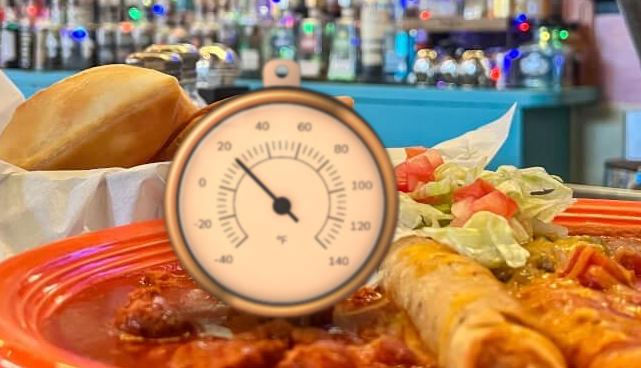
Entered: 20 °F
